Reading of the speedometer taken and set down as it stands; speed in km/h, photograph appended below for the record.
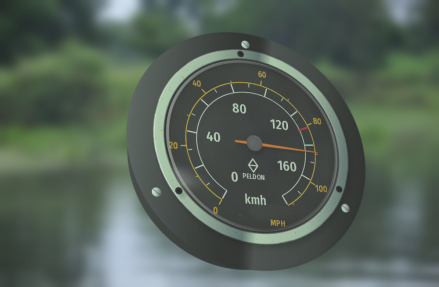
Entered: 145 km/h
